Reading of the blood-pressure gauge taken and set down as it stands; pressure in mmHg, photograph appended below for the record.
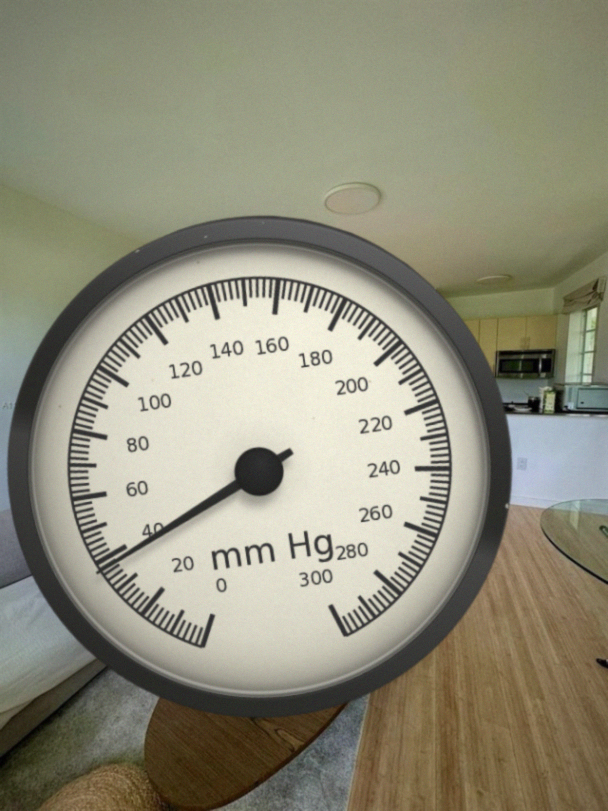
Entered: 38 mmHg
